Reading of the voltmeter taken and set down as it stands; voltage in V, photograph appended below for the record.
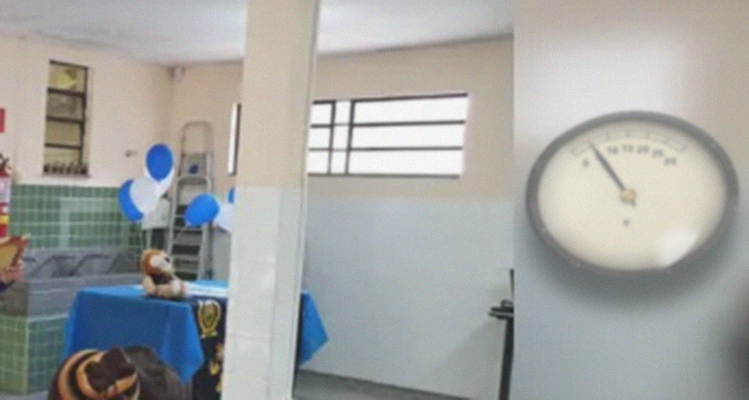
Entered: 5 V
